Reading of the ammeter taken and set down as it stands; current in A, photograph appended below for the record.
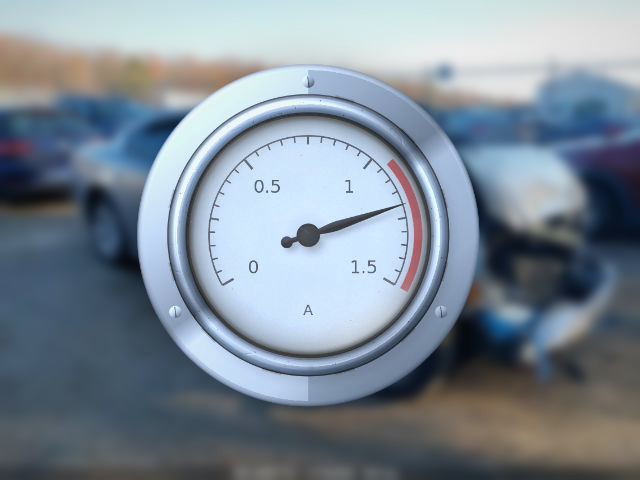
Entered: 1.2 A
